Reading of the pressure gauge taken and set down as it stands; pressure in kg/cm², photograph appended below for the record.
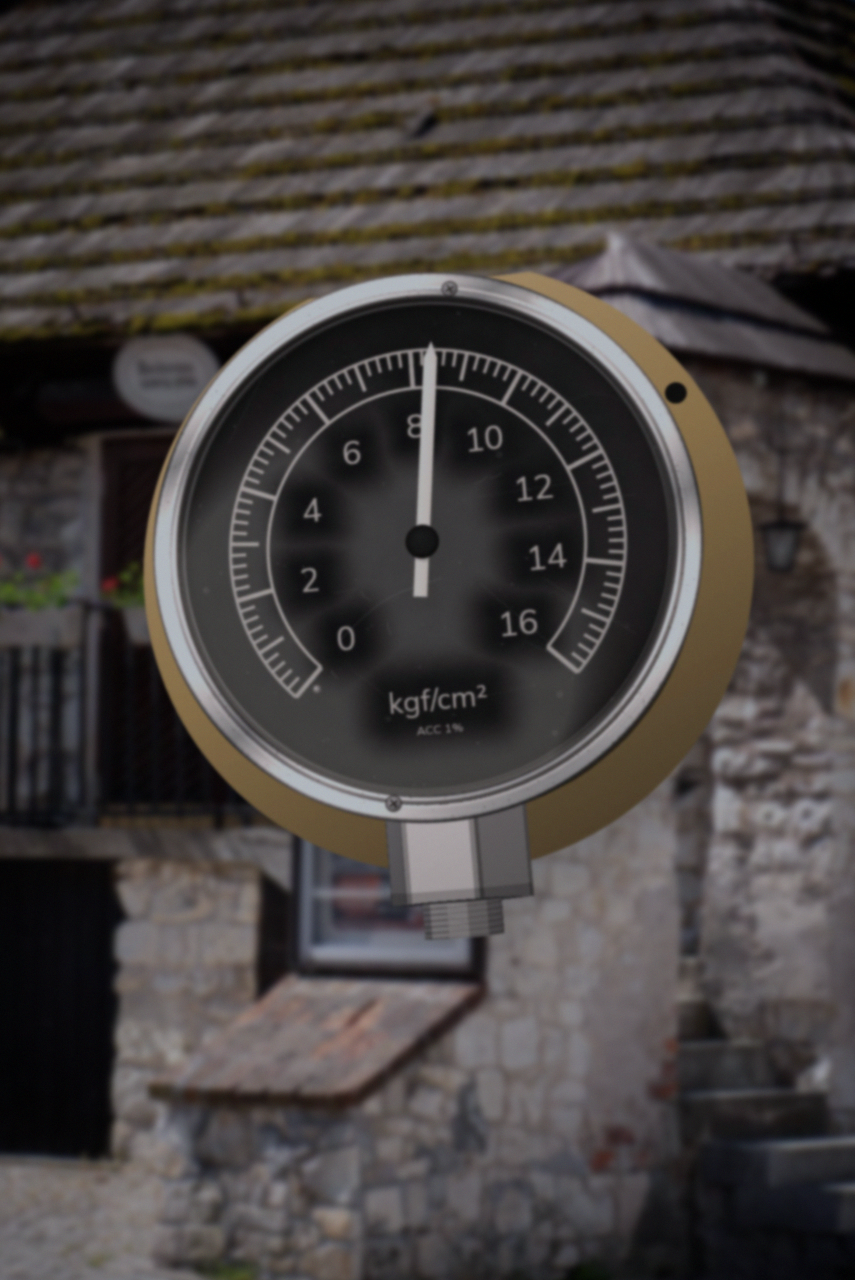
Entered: 8.4 kg/cm²
